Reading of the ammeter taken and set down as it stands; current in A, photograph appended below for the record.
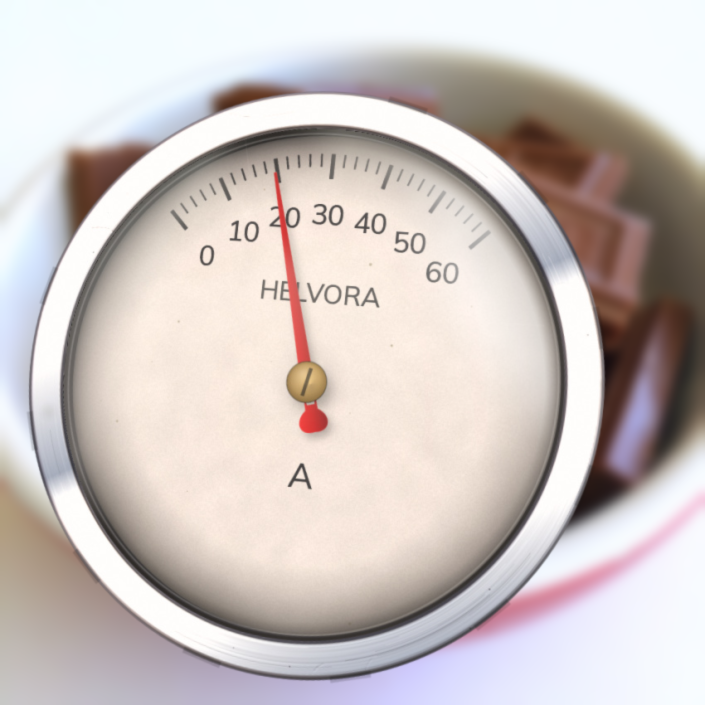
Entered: 20 A
